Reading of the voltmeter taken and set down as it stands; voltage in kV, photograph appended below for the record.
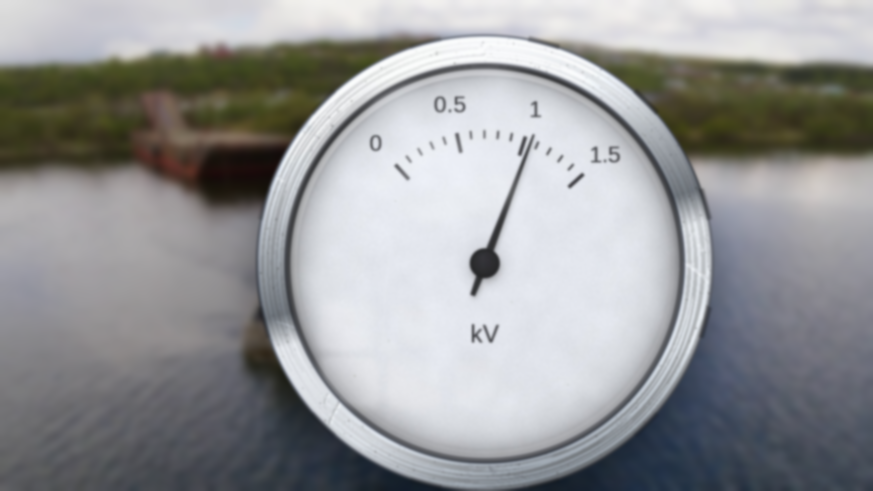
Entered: 1.05 kV
